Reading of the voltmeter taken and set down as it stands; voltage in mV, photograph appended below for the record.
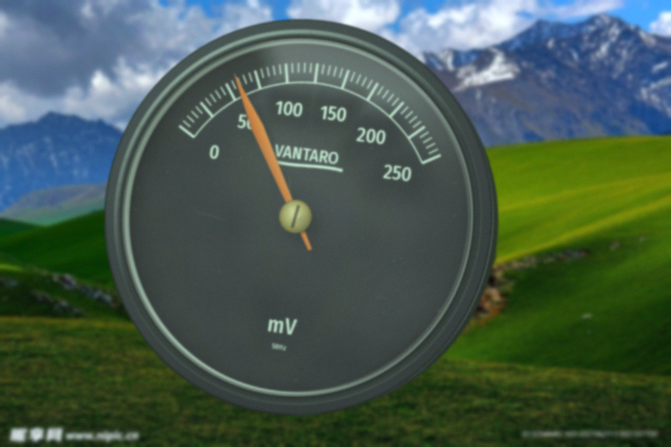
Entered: 60 mV
